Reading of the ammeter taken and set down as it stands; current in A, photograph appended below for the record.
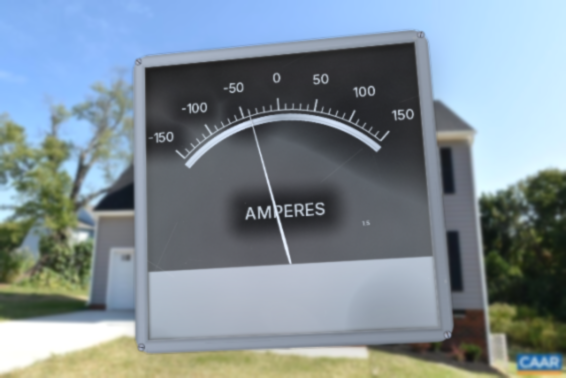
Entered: -40 A
